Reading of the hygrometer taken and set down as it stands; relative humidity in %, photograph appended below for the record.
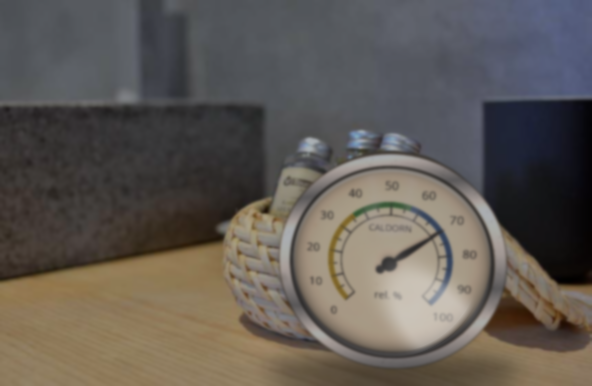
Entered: 70 %
